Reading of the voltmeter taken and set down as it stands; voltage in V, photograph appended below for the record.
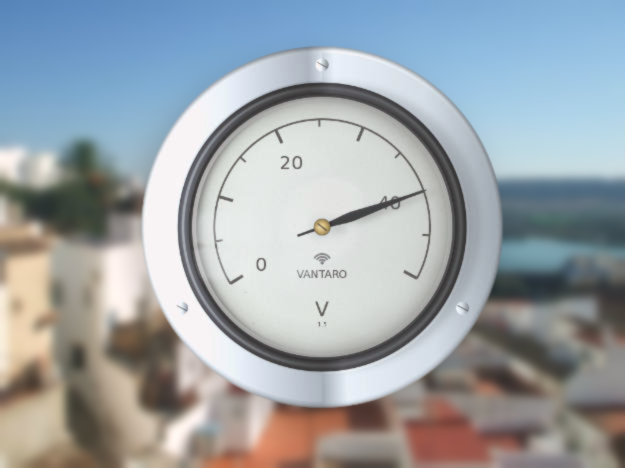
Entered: 40 V
